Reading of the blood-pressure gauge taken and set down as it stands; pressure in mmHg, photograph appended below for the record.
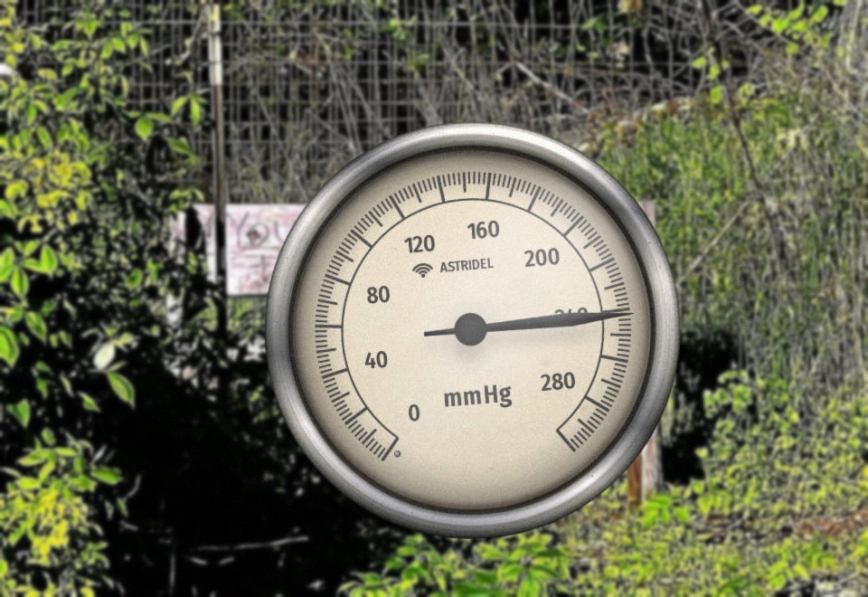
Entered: 242 mmHg
